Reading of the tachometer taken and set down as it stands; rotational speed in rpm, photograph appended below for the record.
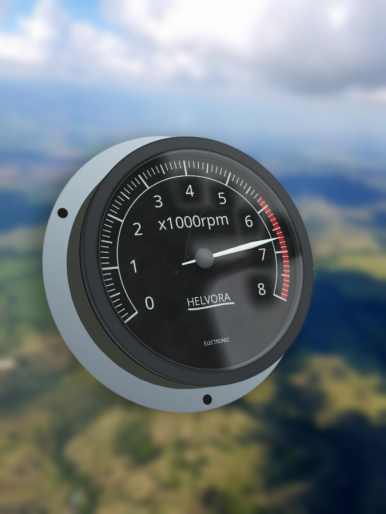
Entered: 6700 rpm
